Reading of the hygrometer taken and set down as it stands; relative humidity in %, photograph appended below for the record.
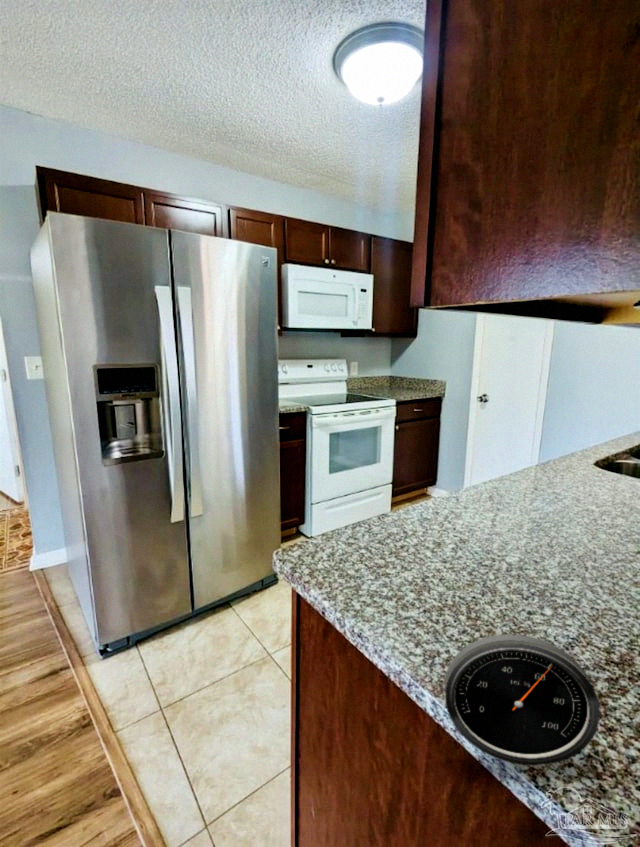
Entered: 60 %
